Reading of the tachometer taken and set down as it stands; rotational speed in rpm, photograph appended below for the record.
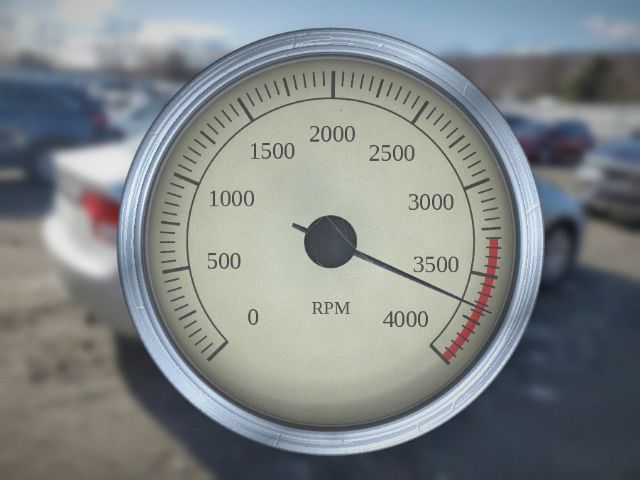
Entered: 3675 rpm
